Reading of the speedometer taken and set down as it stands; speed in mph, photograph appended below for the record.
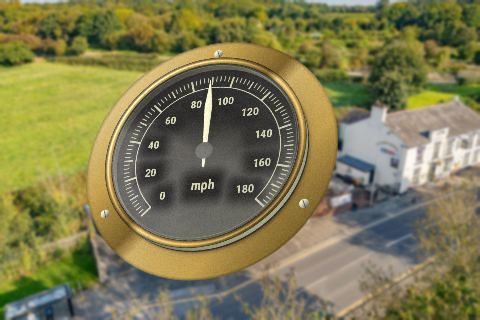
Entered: 90 mph
